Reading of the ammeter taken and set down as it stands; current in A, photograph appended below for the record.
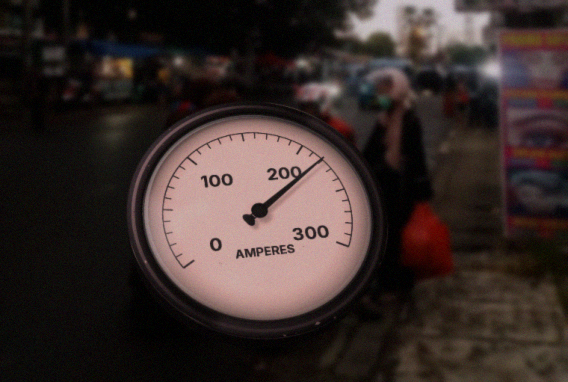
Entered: 220 A
